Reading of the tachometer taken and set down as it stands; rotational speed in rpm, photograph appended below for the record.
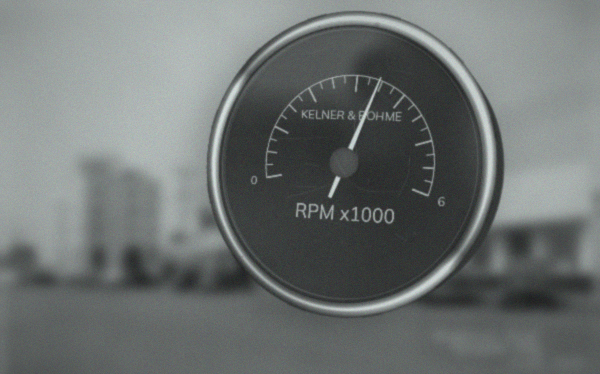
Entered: 3500 rpm
